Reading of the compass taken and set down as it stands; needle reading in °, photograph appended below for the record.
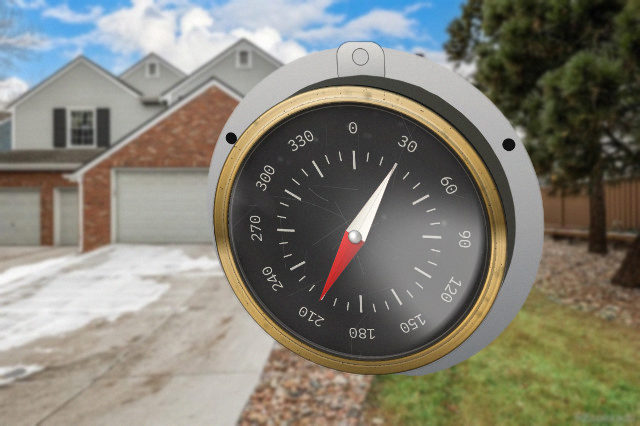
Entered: 210 °
